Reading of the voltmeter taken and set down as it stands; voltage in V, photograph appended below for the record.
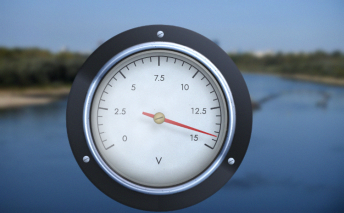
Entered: 14.25 V
